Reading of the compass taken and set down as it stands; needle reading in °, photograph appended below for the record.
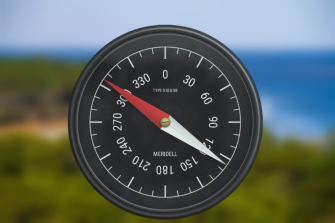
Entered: 305 °
